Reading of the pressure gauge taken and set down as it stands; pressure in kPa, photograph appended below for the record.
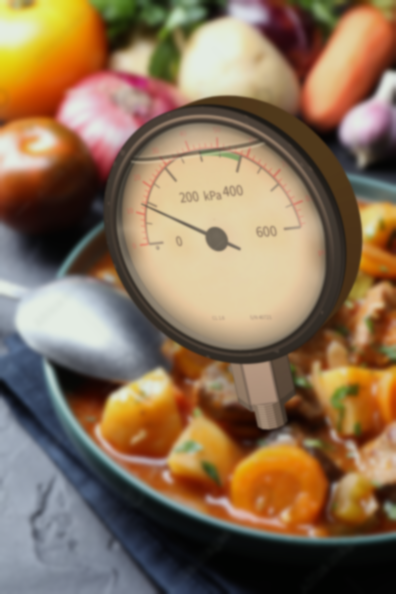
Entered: 100 kPa
